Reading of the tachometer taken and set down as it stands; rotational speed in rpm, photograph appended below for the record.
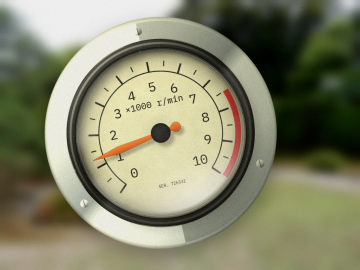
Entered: 1250 rpm
